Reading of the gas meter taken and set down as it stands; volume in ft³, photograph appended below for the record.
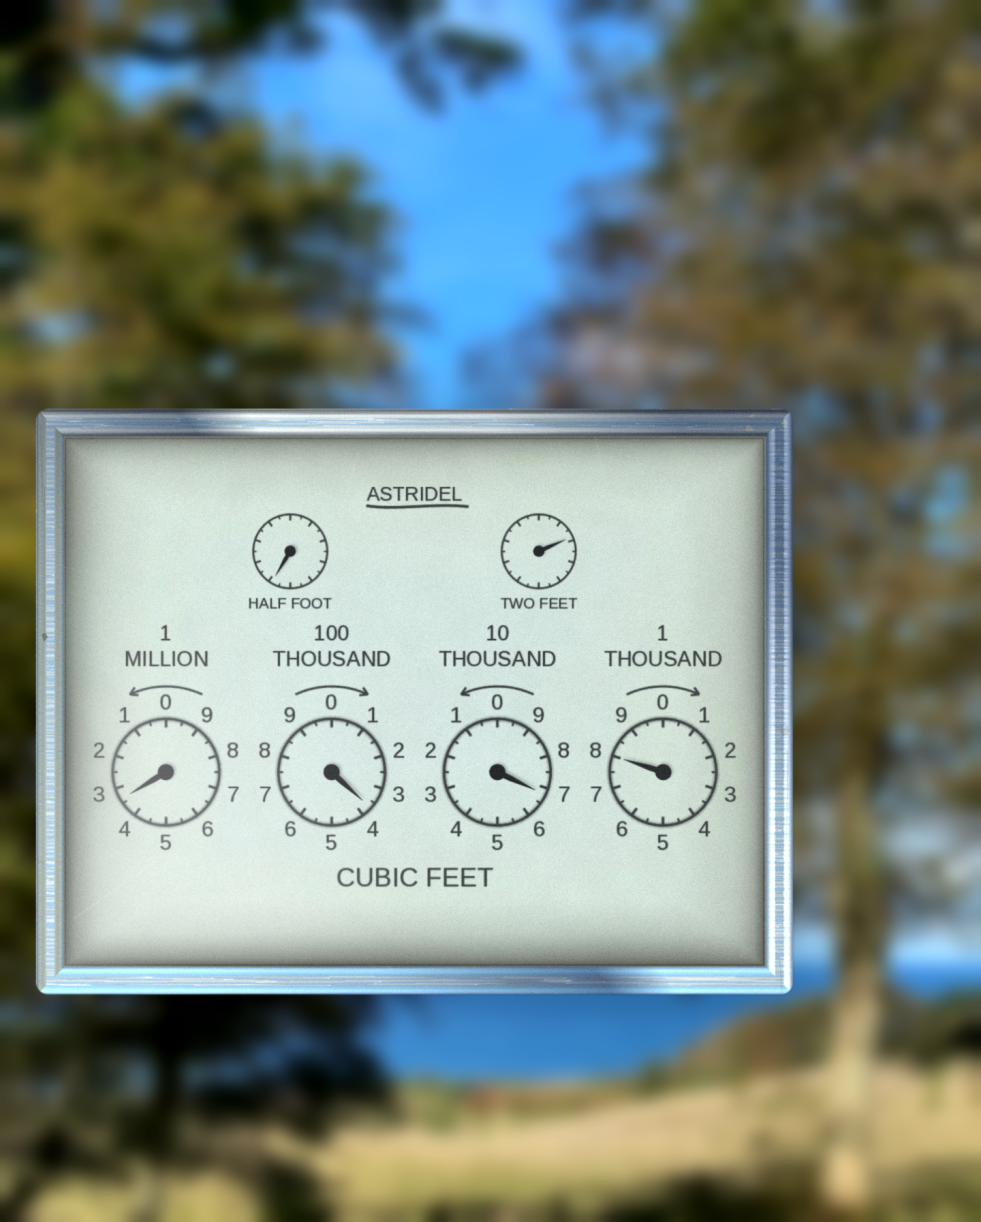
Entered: 336800 ft³
